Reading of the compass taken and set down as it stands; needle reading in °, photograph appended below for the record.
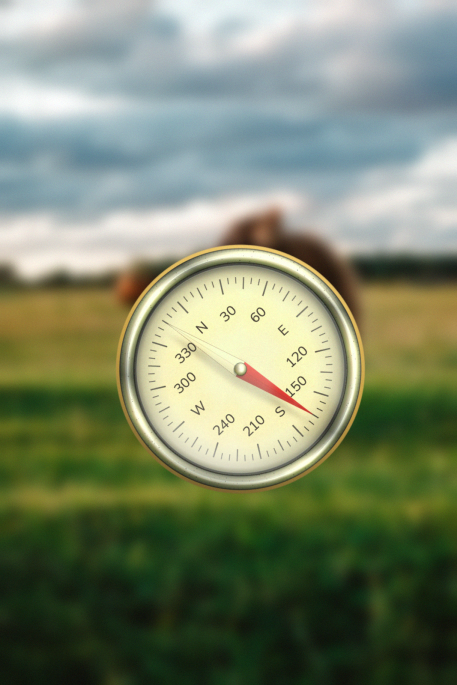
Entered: 165 °
